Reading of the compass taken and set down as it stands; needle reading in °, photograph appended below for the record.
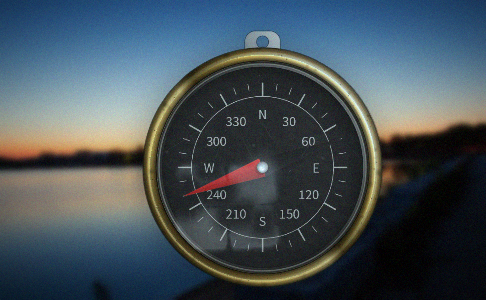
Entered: 250 °
